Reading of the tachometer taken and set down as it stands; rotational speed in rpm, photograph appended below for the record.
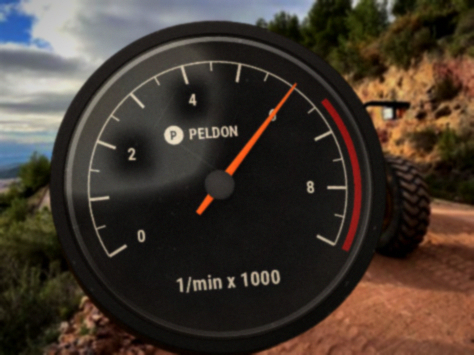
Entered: 6000 rpm
